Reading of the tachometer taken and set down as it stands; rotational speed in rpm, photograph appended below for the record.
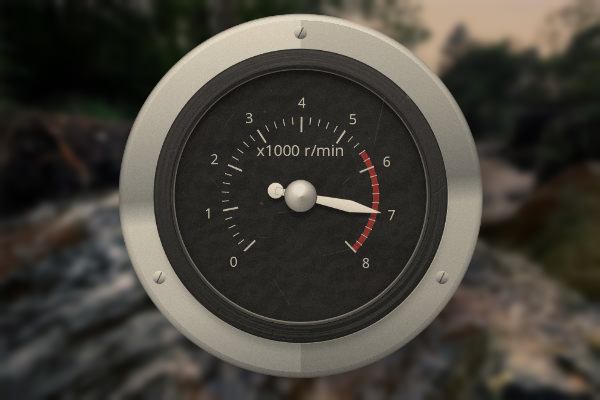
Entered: 7000 rpm
